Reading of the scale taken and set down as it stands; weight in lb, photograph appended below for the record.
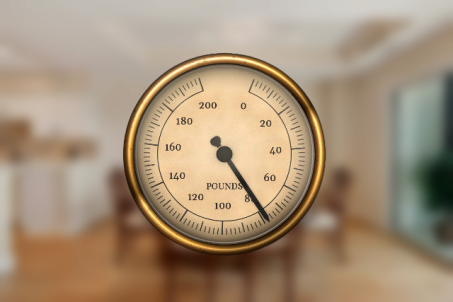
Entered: 78 lb
